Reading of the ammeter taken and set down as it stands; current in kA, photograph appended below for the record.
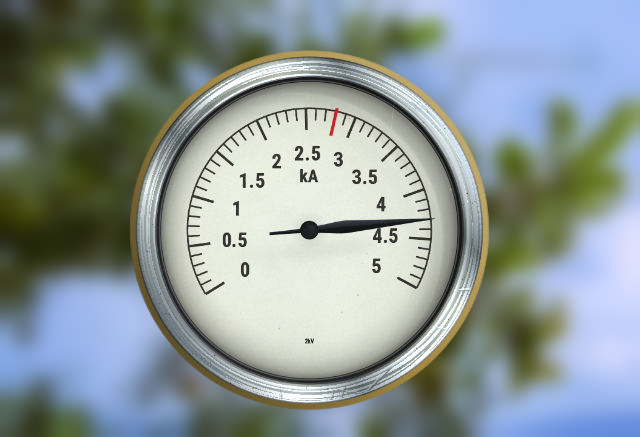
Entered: 4.3 kA
